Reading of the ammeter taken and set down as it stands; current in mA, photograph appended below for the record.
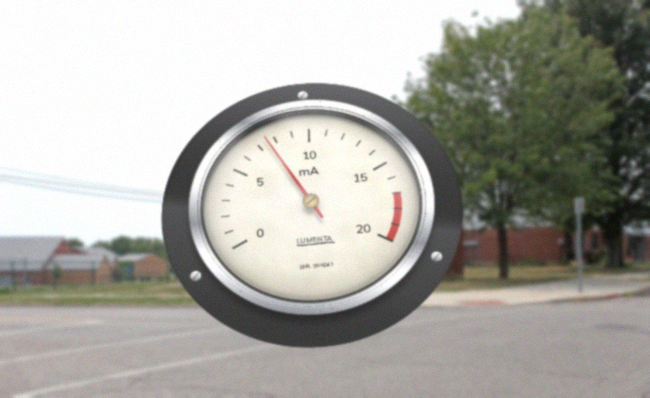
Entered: 7.5 mA
